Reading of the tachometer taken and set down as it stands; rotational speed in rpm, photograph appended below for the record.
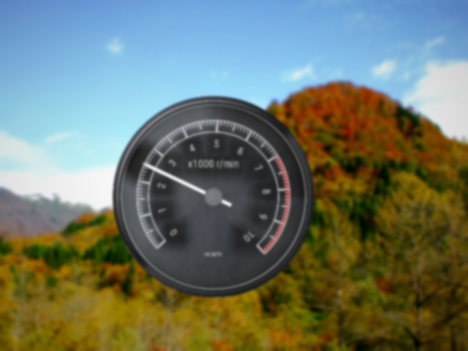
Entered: 2500 rpm
